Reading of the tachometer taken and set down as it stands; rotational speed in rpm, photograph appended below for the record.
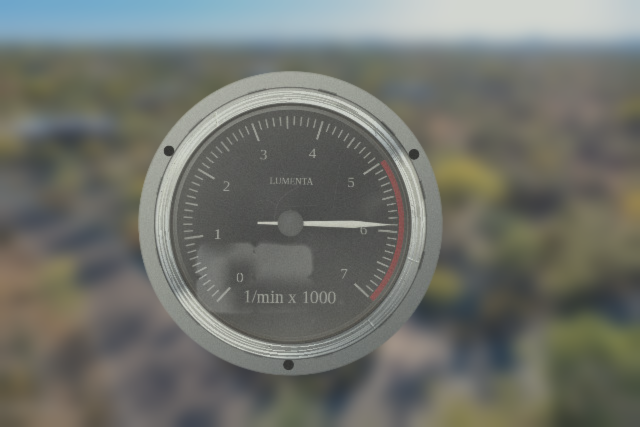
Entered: 5900 rpm
